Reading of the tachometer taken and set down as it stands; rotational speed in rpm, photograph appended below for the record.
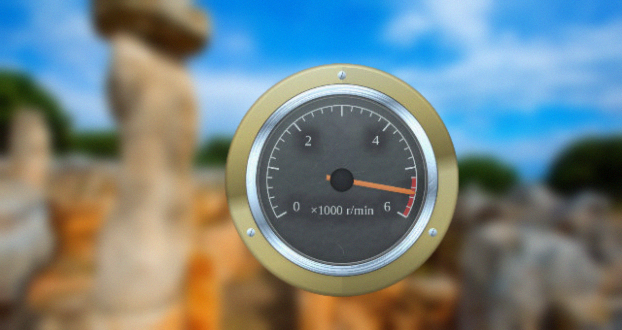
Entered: 5500 rpm
